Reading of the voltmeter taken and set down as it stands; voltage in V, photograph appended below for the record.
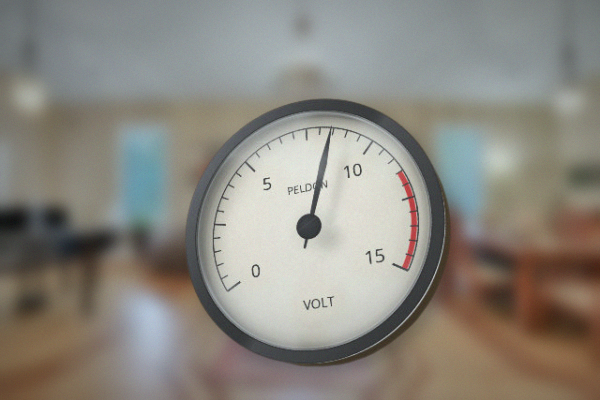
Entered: 8.5 V
